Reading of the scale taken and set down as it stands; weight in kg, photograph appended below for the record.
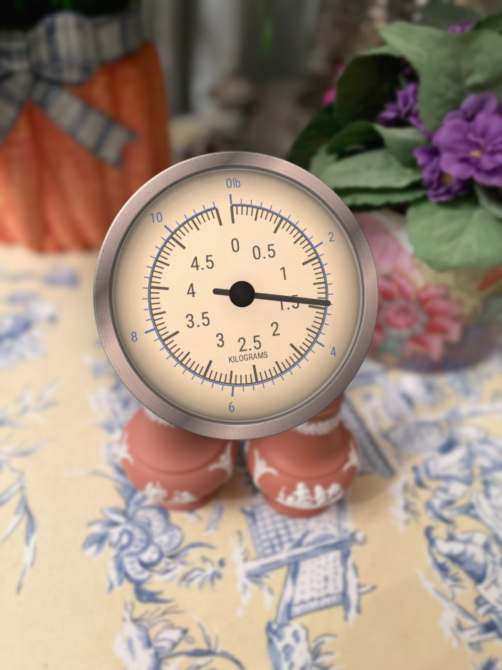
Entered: 1.45 kg
